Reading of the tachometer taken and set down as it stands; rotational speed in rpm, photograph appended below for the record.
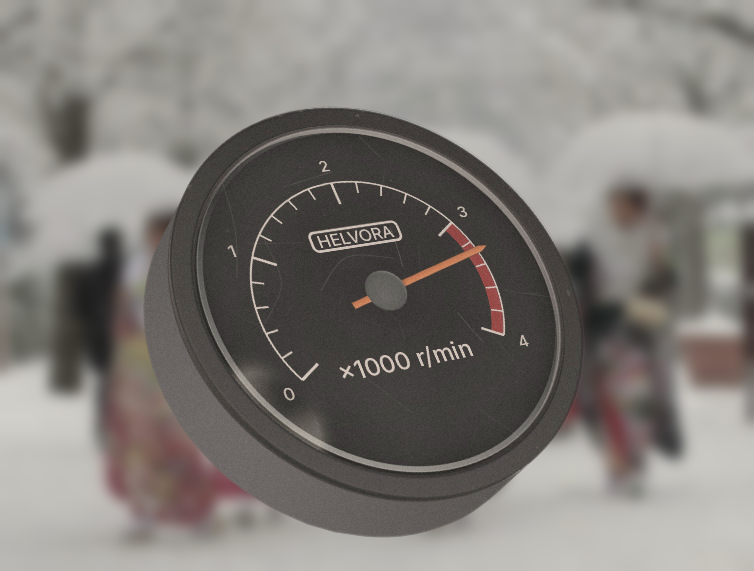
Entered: 3300 rpm
